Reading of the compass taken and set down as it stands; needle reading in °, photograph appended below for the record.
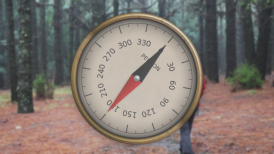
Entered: 180 °
